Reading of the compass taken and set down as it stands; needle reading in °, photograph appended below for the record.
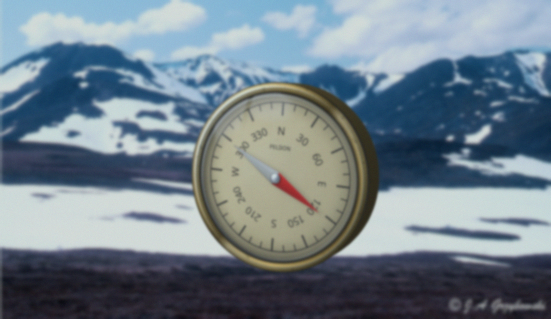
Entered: 120 °
